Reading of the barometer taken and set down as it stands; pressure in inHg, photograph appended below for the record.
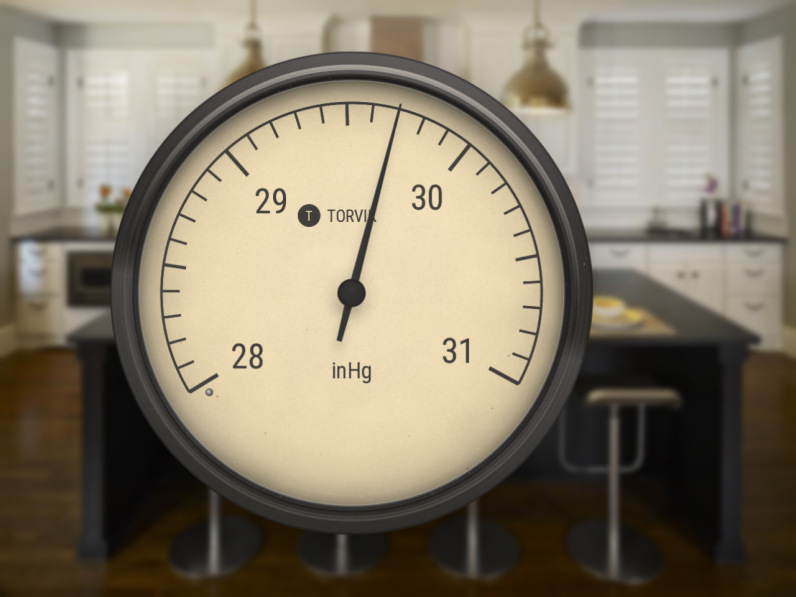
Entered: 29.7 inHg
